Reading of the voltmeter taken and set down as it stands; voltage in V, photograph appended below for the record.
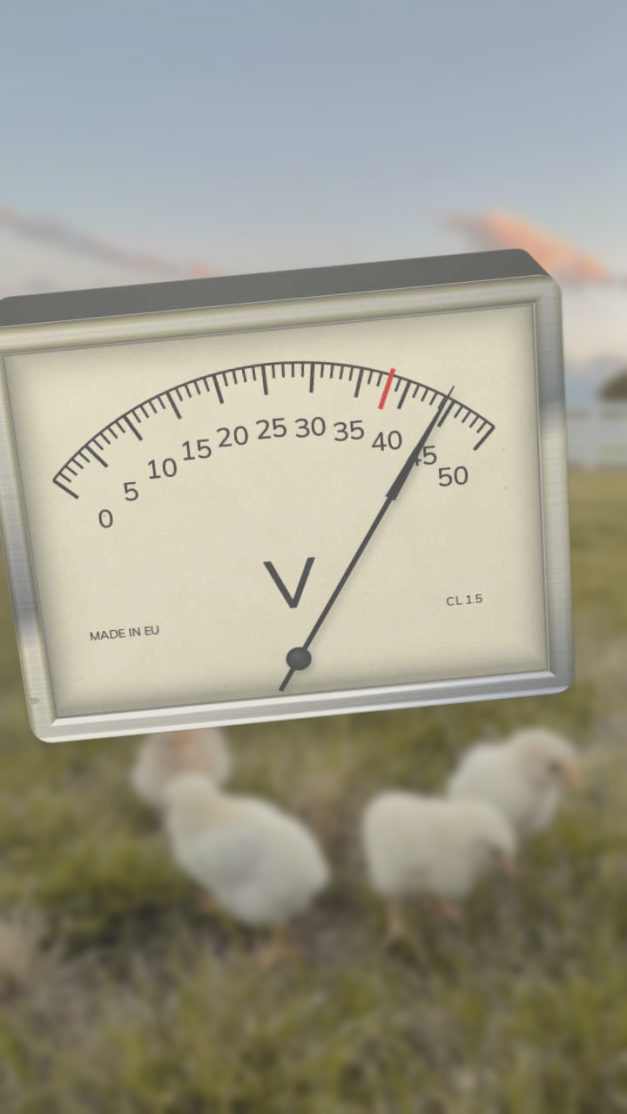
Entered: 44 V
